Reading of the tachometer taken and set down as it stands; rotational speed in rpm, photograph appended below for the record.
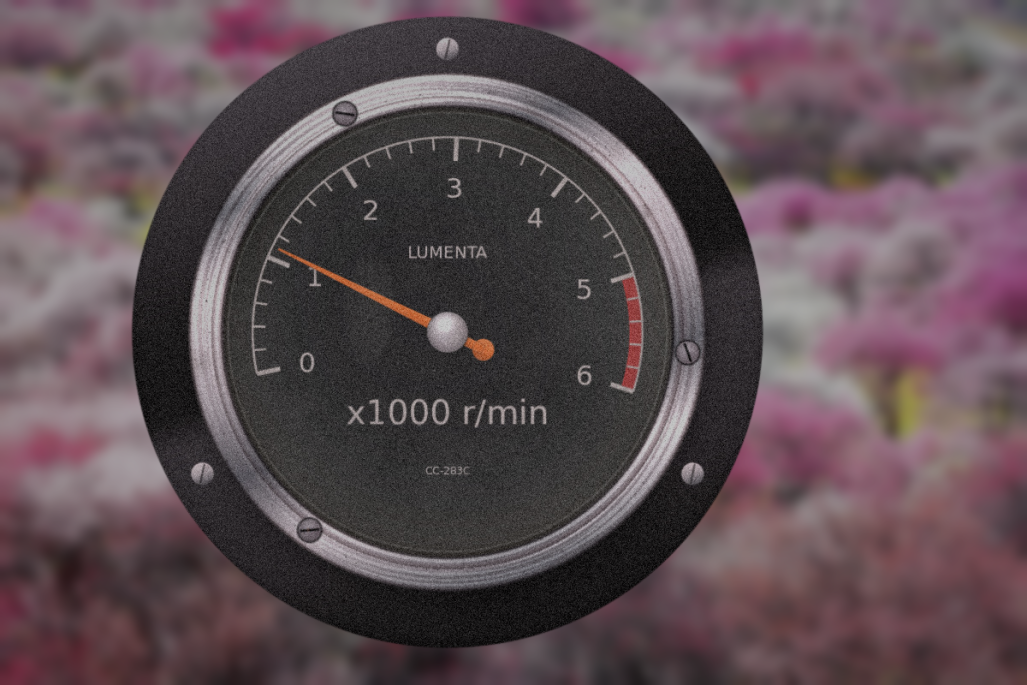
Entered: 1100 rpm
